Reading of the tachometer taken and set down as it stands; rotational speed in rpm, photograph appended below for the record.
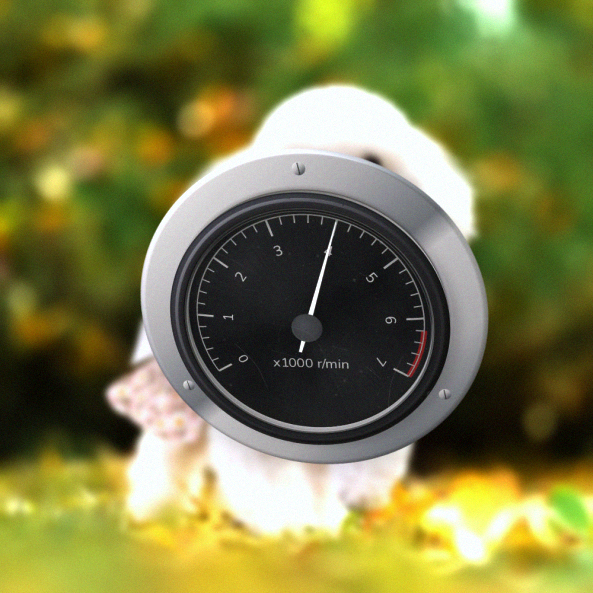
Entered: 4000 rpm
